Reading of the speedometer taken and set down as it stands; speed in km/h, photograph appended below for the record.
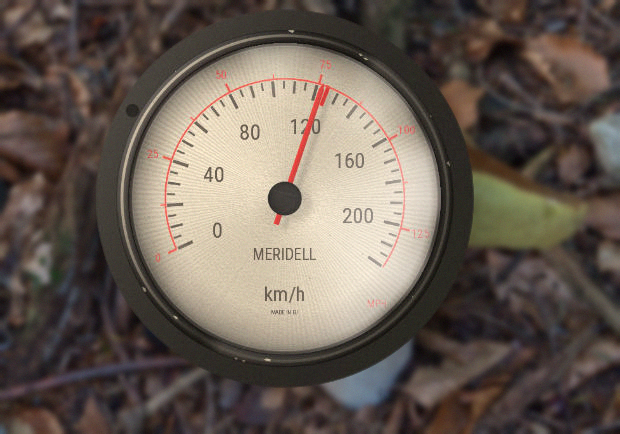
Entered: 122.5 km/h
